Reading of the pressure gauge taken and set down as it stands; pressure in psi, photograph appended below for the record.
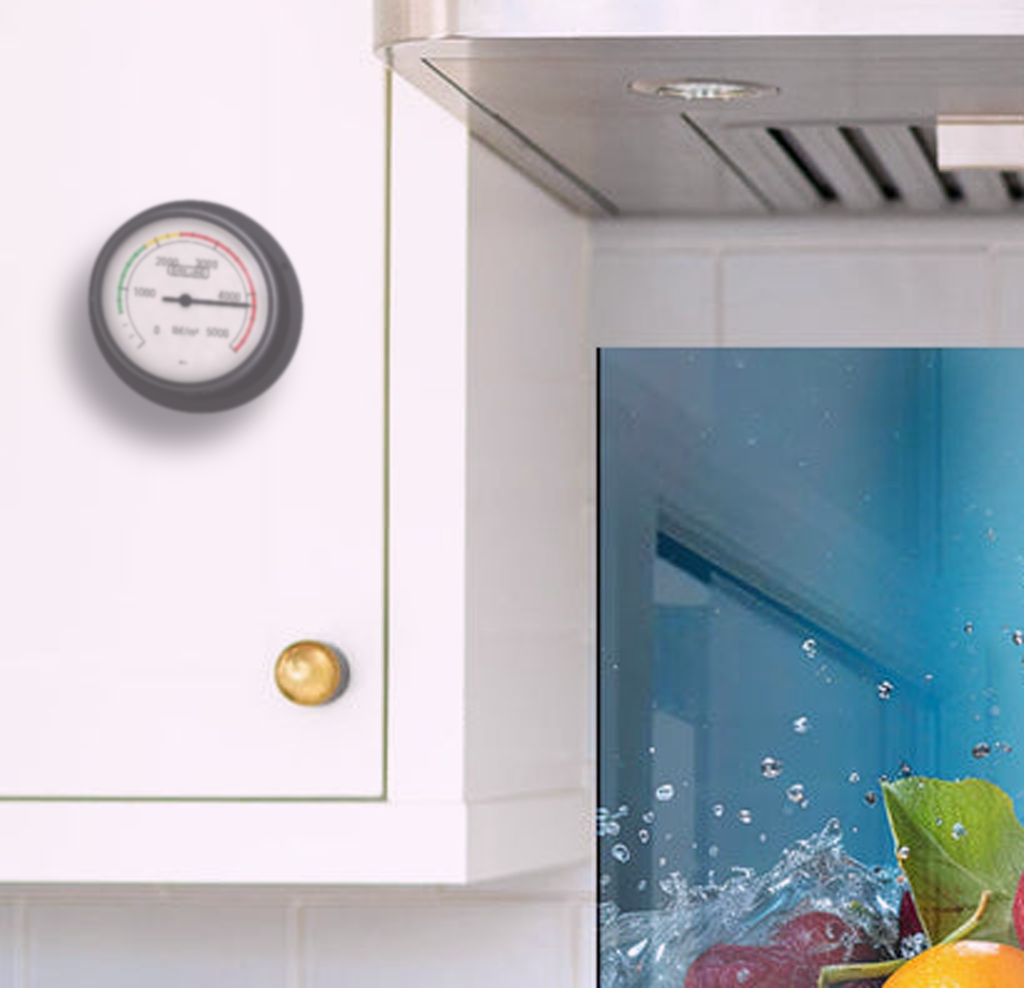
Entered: 4200 psi
